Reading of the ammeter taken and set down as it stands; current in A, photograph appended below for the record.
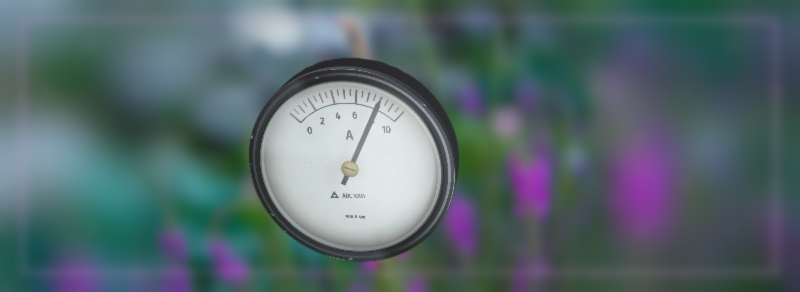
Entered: 8 A
